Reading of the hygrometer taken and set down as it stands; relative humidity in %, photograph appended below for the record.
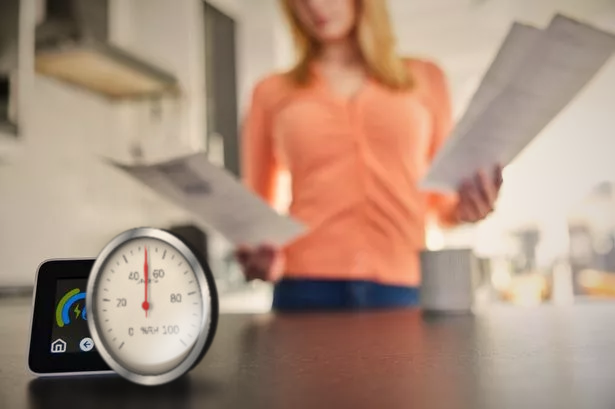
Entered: 52 %
